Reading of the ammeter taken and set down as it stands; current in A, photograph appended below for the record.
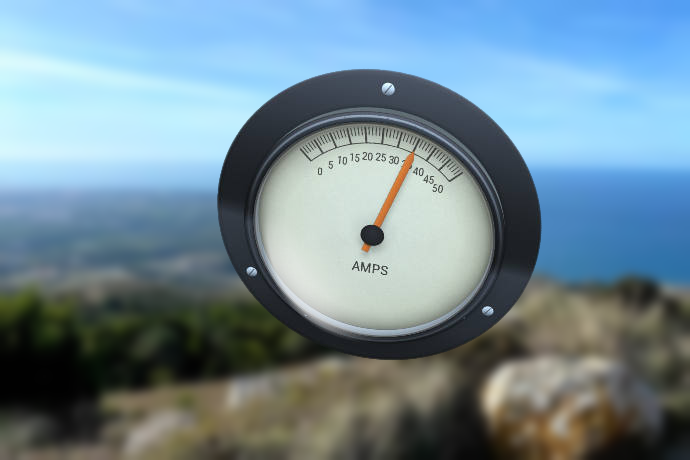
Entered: 35 A
